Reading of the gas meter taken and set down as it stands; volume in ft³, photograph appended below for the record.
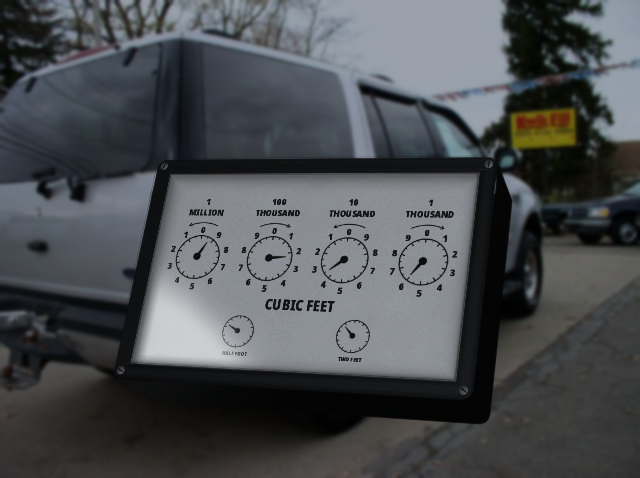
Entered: 923600 ft³
